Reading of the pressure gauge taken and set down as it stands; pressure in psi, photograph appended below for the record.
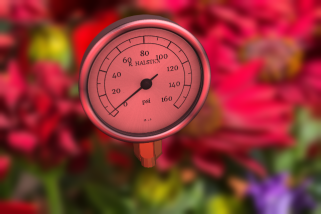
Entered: 5 psi
